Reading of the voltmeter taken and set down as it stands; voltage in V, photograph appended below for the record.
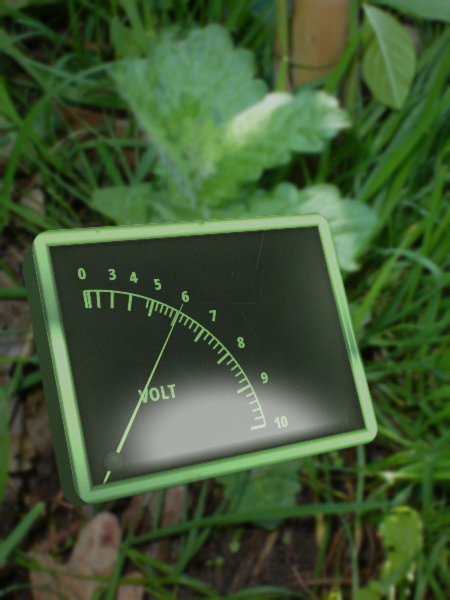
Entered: 6 V
